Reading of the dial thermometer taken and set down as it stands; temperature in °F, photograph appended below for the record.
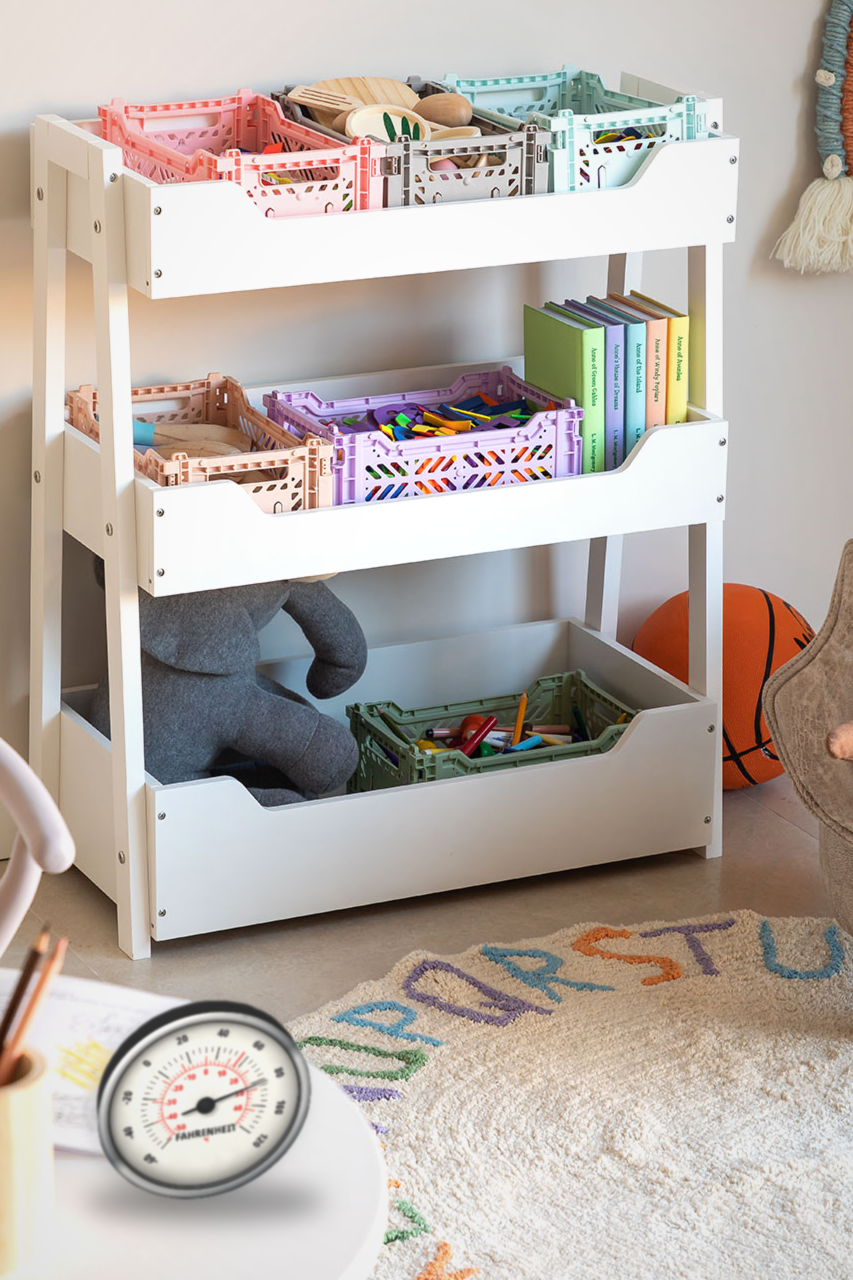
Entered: 80 °F
